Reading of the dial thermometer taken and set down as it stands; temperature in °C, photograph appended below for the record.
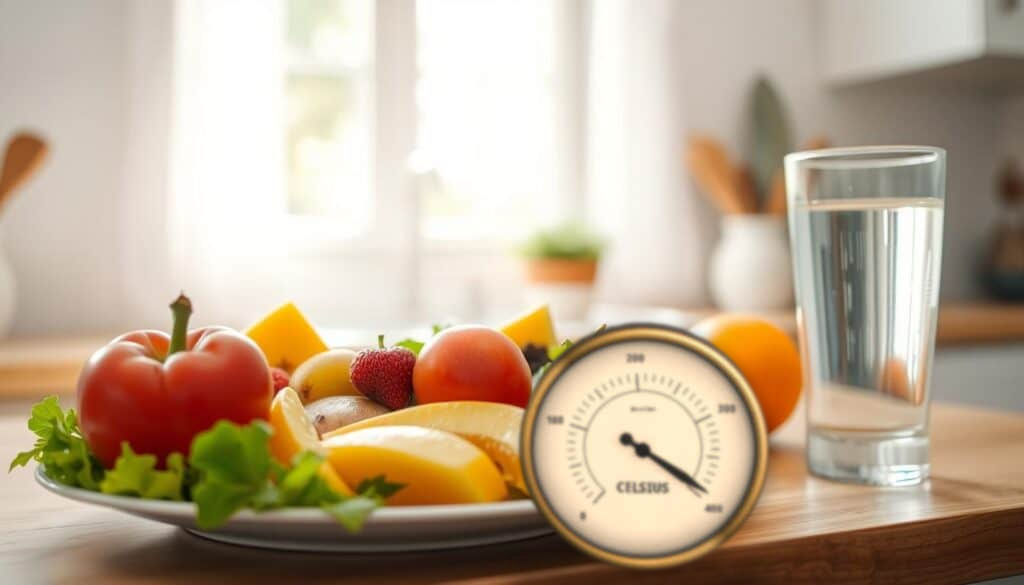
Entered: 390 °C
